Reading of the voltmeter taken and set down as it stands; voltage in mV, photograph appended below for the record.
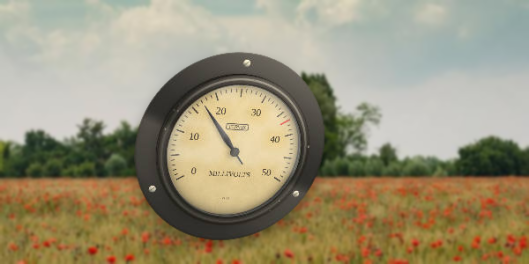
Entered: 17 mV
